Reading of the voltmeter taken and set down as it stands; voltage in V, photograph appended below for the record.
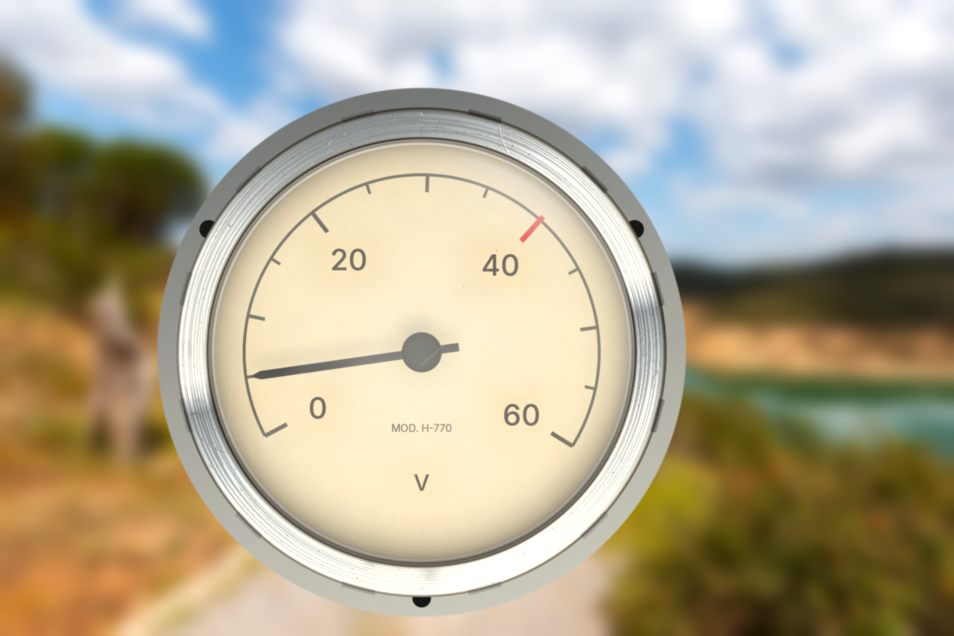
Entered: 5 V
